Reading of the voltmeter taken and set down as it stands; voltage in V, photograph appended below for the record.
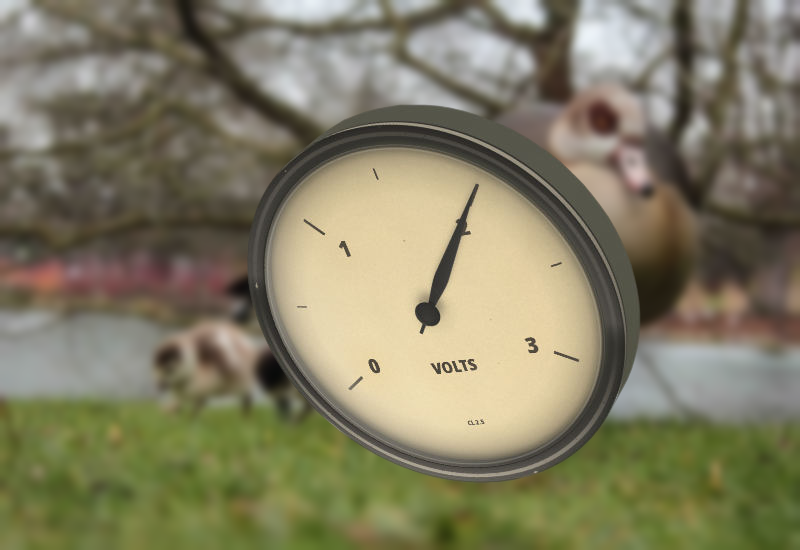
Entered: 2 V
